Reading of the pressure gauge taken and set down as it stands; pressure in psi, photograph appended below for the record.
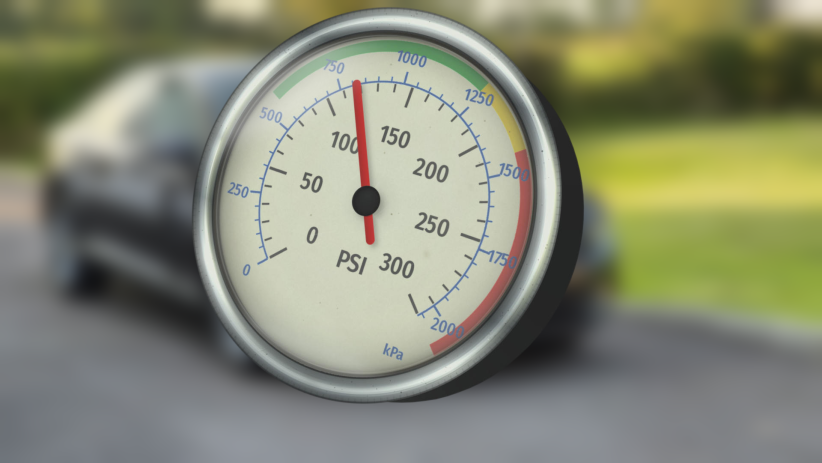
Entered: 120 psi
